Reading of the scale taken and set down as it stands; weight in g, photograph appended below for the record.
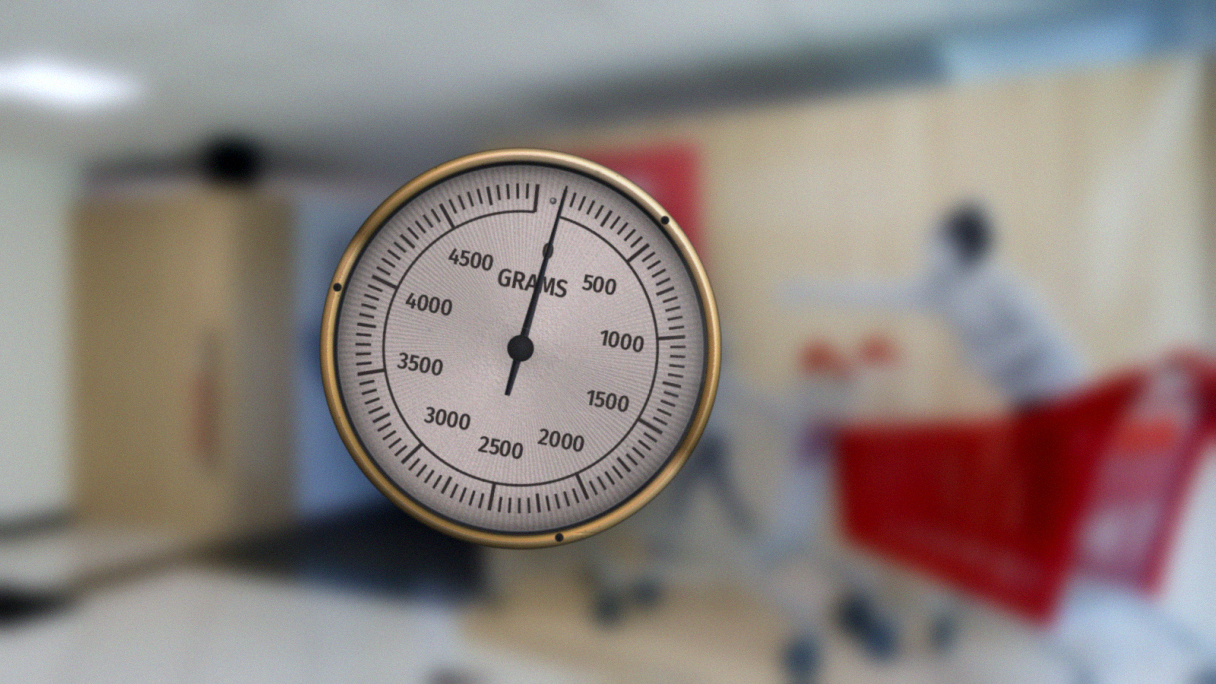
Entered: 0 g
